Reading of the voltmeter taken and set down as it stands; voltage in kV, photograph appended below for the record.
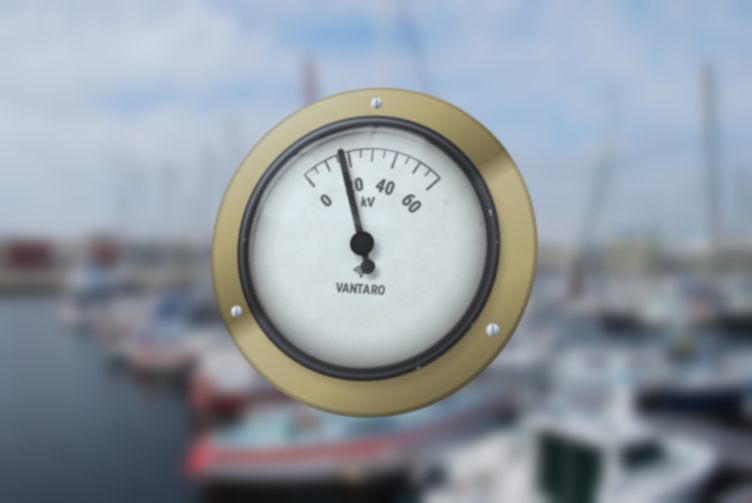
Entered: 17.5 kV
